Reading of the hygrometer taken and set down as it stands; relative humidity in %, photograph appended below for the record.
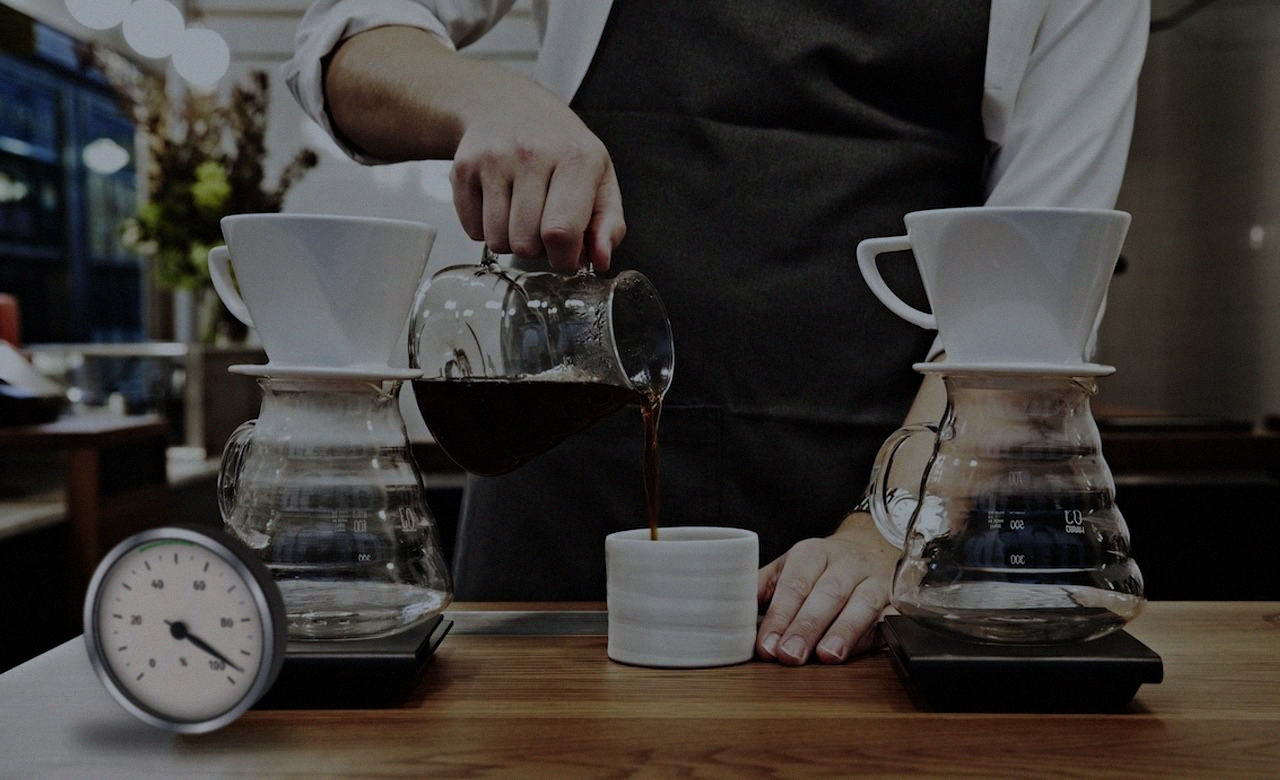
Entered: 95 %
